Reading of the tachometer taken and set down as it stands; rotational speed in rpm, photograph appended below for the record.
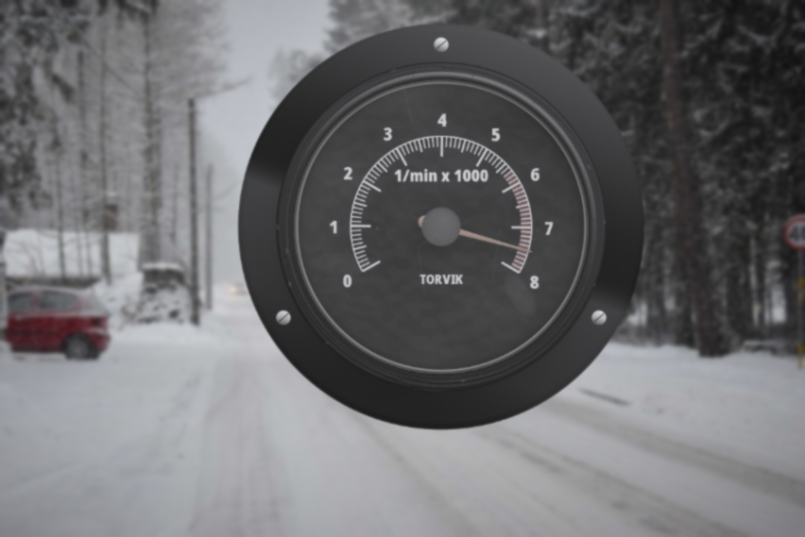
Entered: 7500 rpm
